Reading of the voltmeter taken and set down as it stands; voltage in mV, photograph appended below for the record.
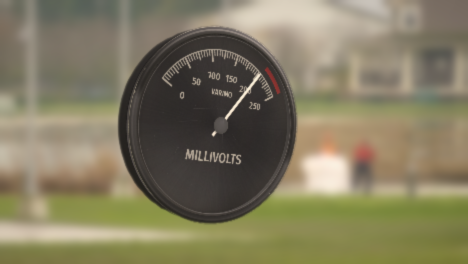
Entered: 200 mV
